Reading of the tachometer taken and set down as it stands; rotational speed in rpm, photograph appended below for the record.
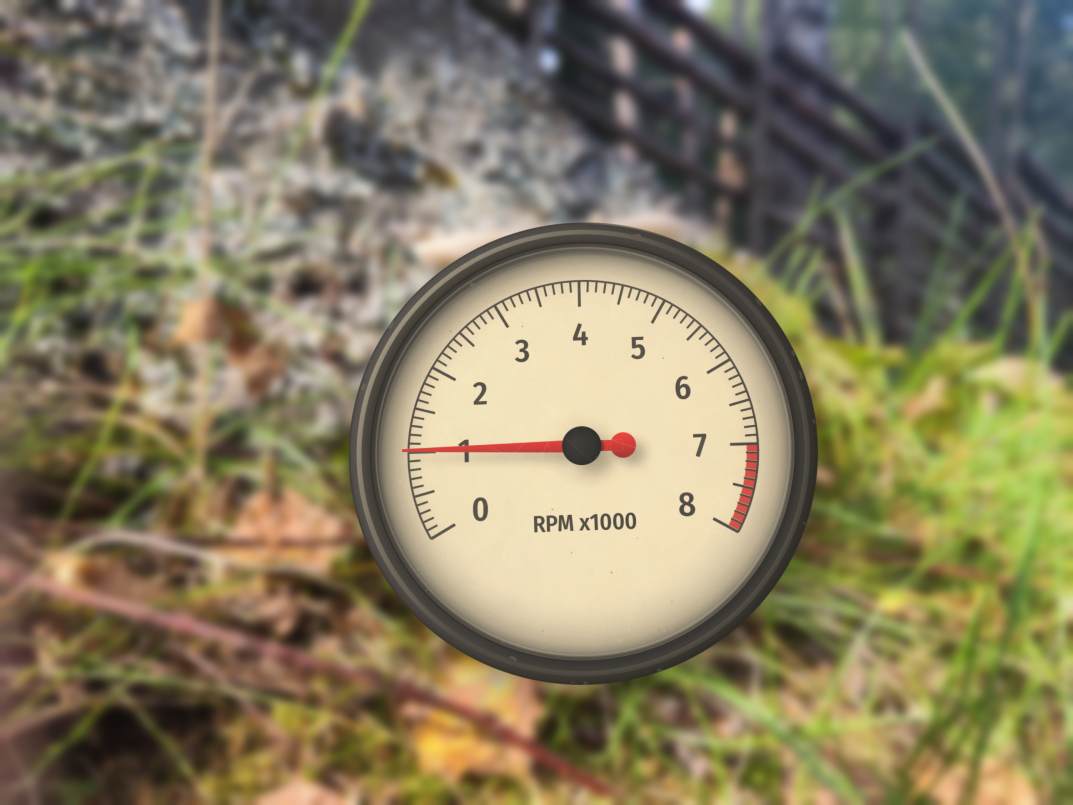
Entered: 1000 rpm
